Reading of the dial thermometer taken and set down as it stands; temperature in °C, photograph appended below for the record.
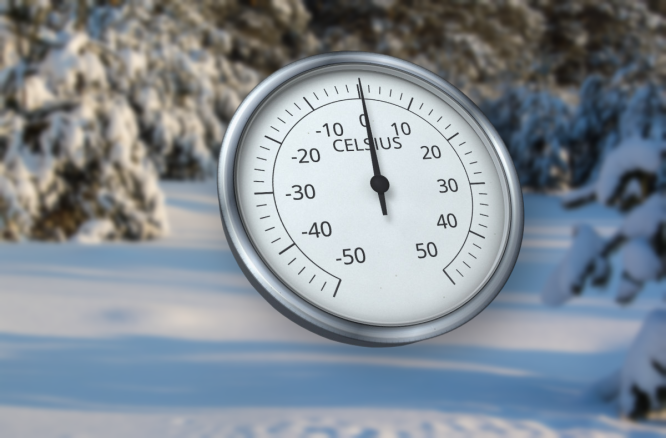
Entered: 0 °C
